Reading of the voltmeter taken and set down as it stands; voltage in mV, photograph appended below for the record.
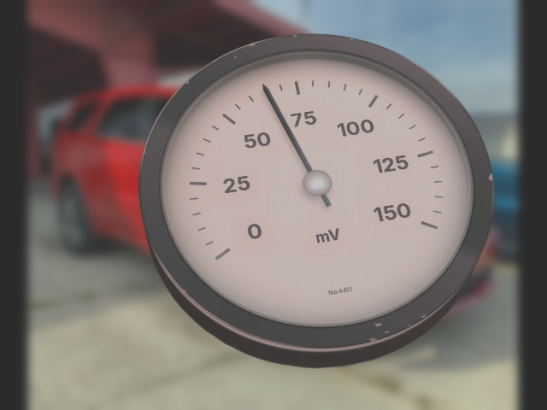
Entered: 65 mV
